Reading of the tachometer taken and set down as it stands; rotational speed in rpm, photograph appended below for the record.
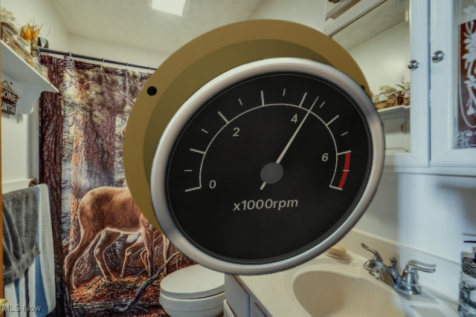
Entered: 4250 rpm
